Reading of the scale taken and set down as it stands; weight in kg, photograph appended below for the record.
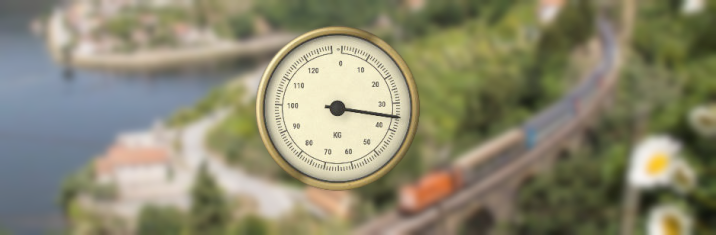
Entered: 35 kg
